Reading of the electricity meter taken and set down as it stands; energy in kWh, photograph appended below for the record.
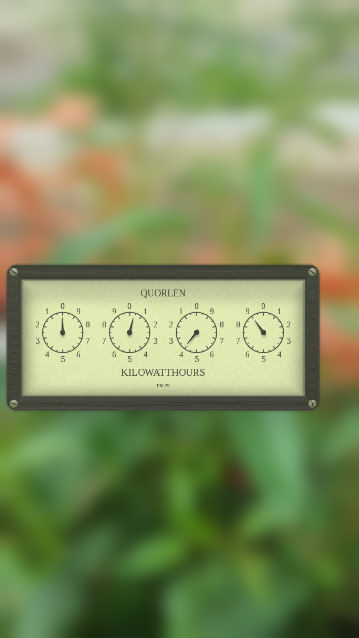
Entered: 39 kWh
